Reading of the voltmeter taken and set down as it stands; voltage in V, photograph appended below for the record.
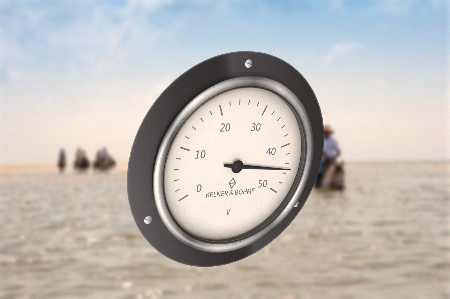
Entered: 45 V
